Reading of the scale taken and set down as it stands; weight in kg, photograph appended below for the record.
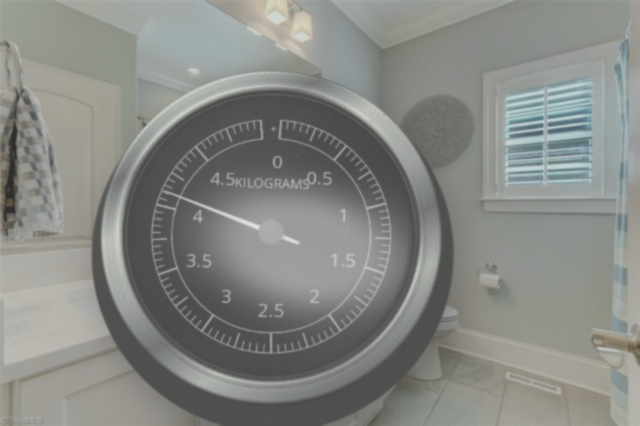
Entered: 4.1 kg
